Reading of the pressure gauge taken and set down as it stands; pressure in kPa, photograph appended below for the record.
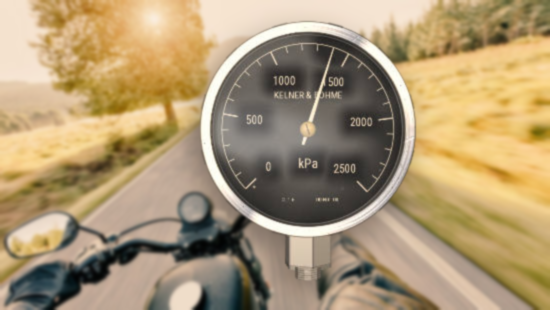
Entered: 1400 kPa
